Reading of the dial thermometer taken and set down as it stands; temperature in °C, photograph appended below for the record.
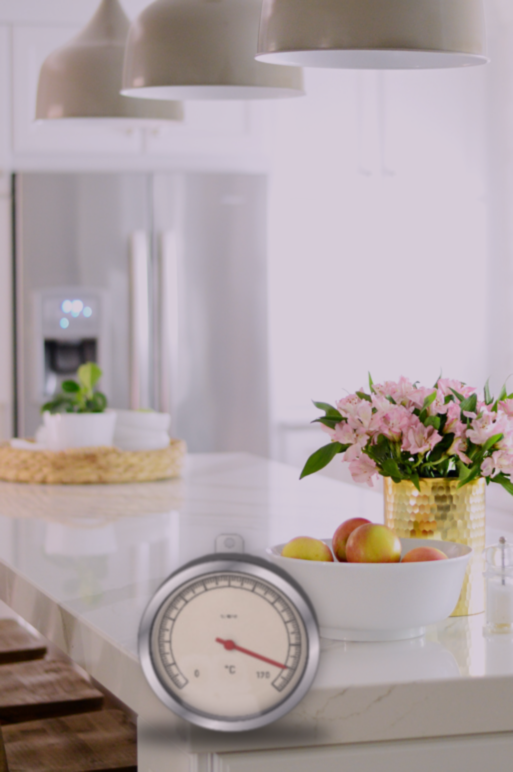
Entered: 110 °C
